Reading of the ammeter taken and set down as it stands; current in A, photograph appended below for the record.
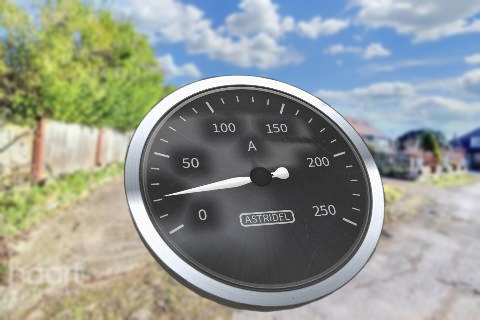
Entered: 20 A
